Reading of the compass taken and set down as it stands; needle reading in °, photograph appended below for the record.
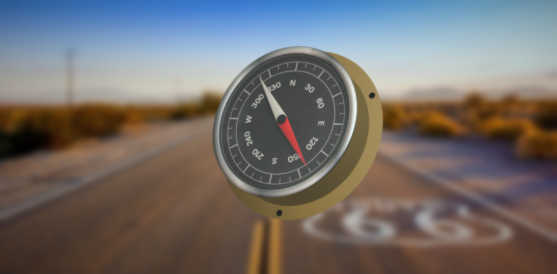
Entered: 140 °
